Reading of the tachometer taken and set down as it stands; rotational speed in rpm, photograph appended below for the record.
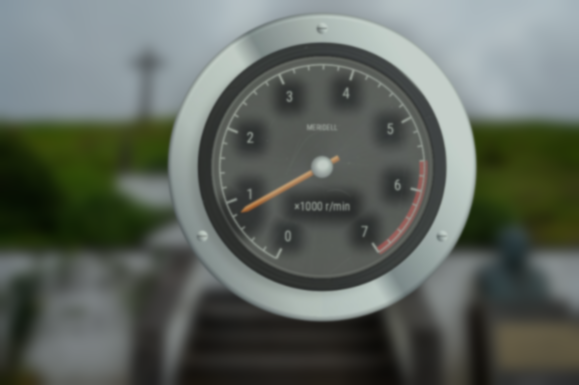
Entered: 800 rpm
